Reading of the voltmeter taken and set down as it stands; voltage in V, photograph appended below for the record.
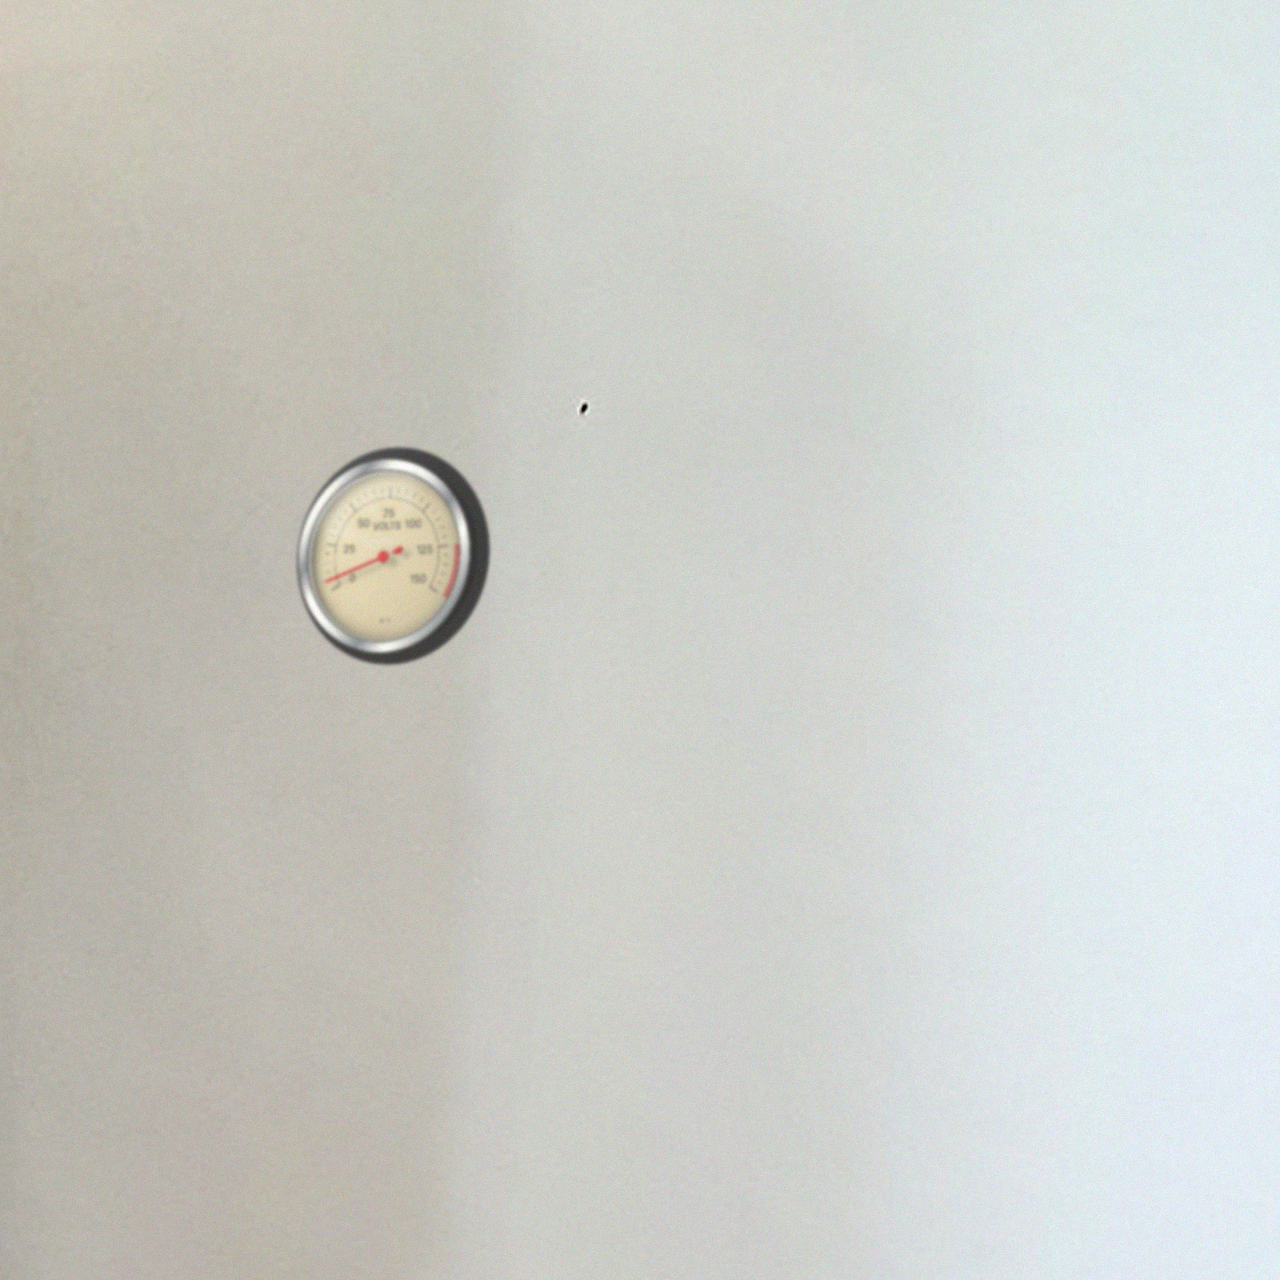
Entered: 5 V
